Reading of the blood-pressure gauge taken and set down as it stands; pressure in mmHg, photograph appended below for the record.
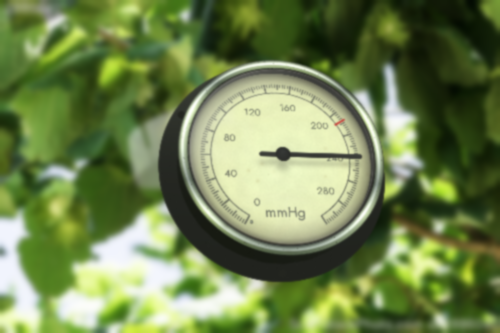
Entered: 240 mmHg
